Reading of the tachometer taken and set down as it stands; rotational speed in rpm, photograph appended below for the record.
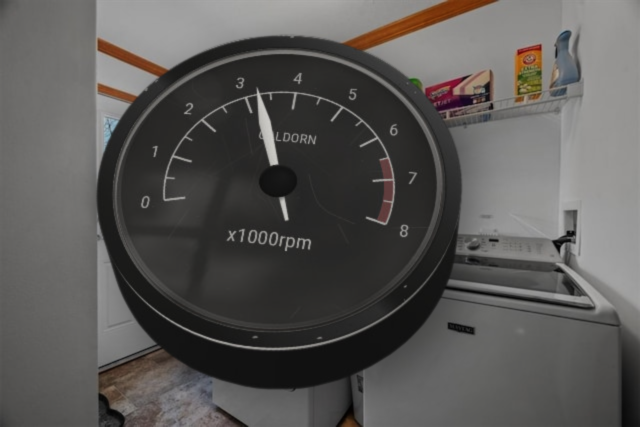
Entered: 3250 rpm
